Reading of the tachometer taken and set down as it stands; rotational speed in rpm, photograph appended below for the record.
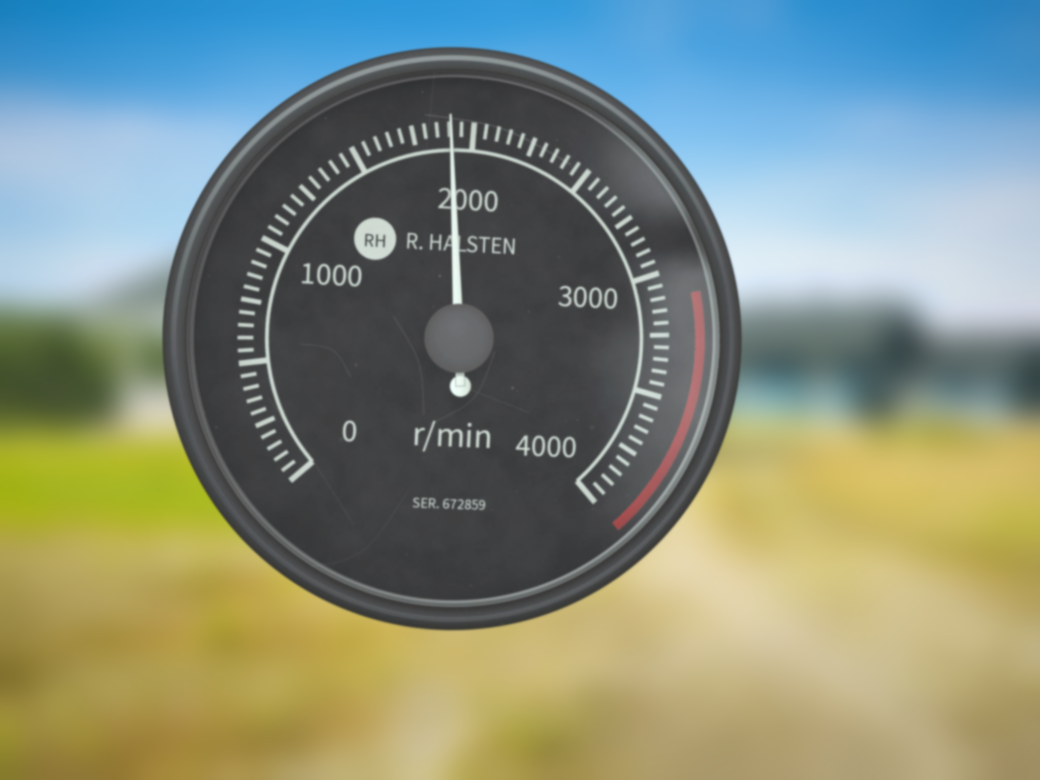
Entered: 1900 rpm
